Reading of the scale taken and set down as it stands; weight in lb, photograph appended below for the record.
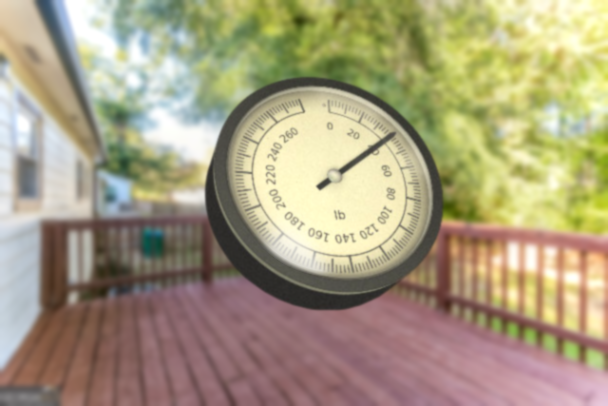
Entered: 40 lb
